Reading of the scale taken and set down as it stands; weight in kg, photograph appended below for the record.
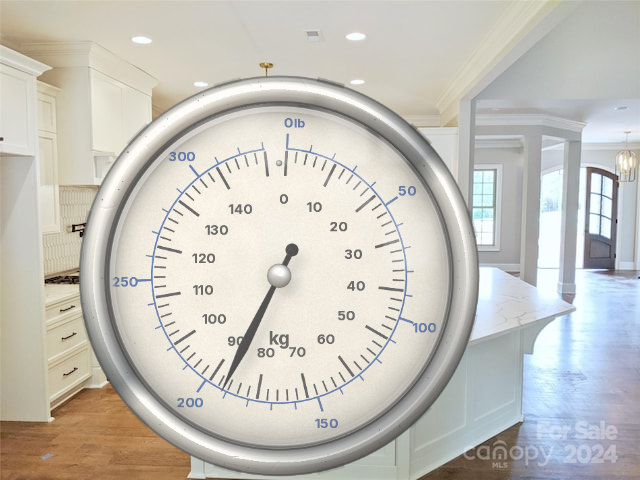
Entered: 87 kg
